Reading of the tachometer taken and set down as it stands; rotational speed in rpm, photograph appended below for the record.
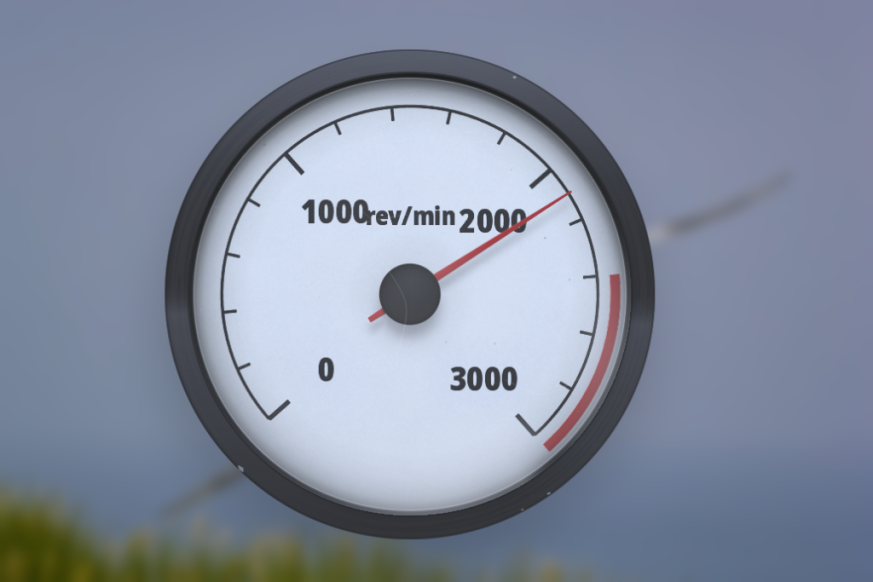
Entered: 2100 rpm
